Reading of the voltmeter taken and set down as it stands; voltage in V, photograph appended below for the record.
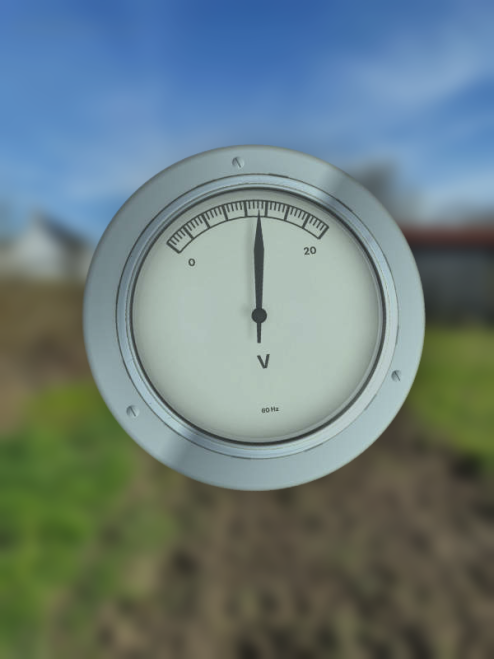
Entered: 11.5 V
